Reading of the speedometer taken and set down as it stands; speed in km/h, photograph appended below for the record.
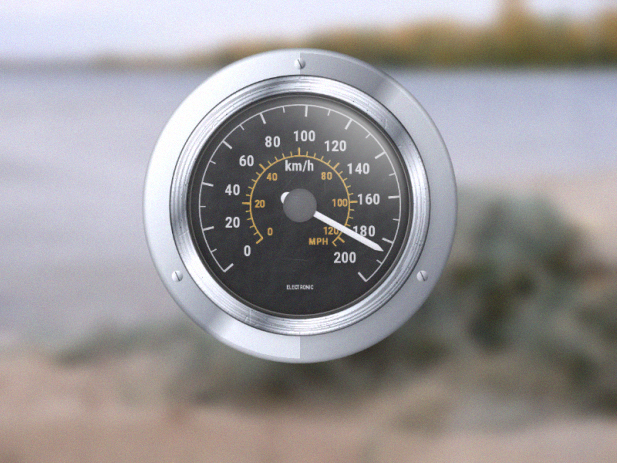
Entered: 185 km/h
